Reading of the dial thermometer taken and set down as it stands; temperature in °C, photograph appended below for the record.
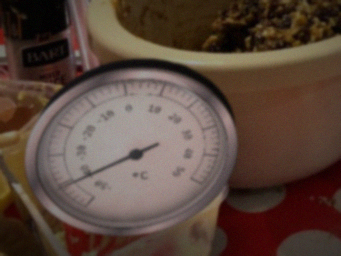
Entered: -40 °C
